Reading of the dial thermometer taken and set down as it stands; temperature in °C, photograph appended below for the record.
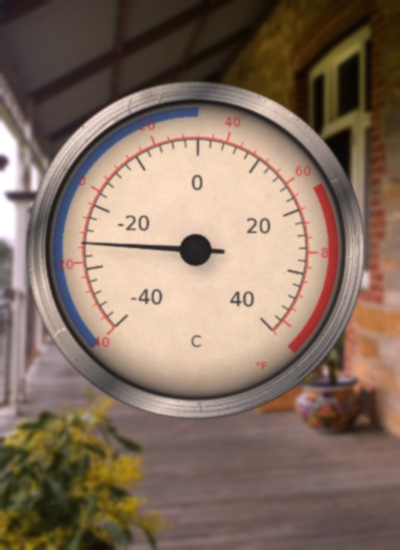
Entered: -26 °C
